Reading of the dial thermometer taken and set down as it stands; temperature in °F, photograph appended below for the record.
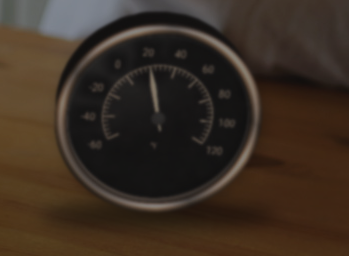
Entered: 20 °F
